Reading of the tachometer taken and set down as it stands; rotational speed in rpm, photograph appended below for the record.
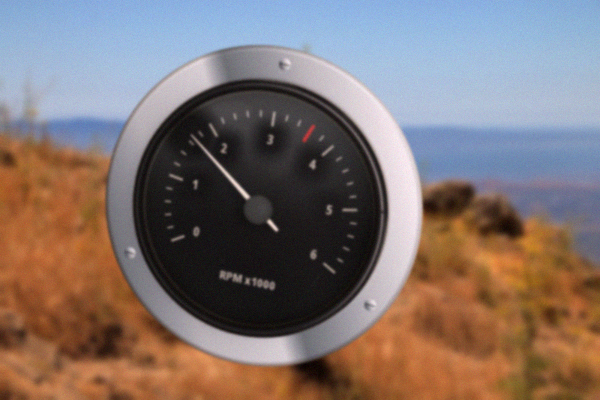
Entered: 1700 rpm
